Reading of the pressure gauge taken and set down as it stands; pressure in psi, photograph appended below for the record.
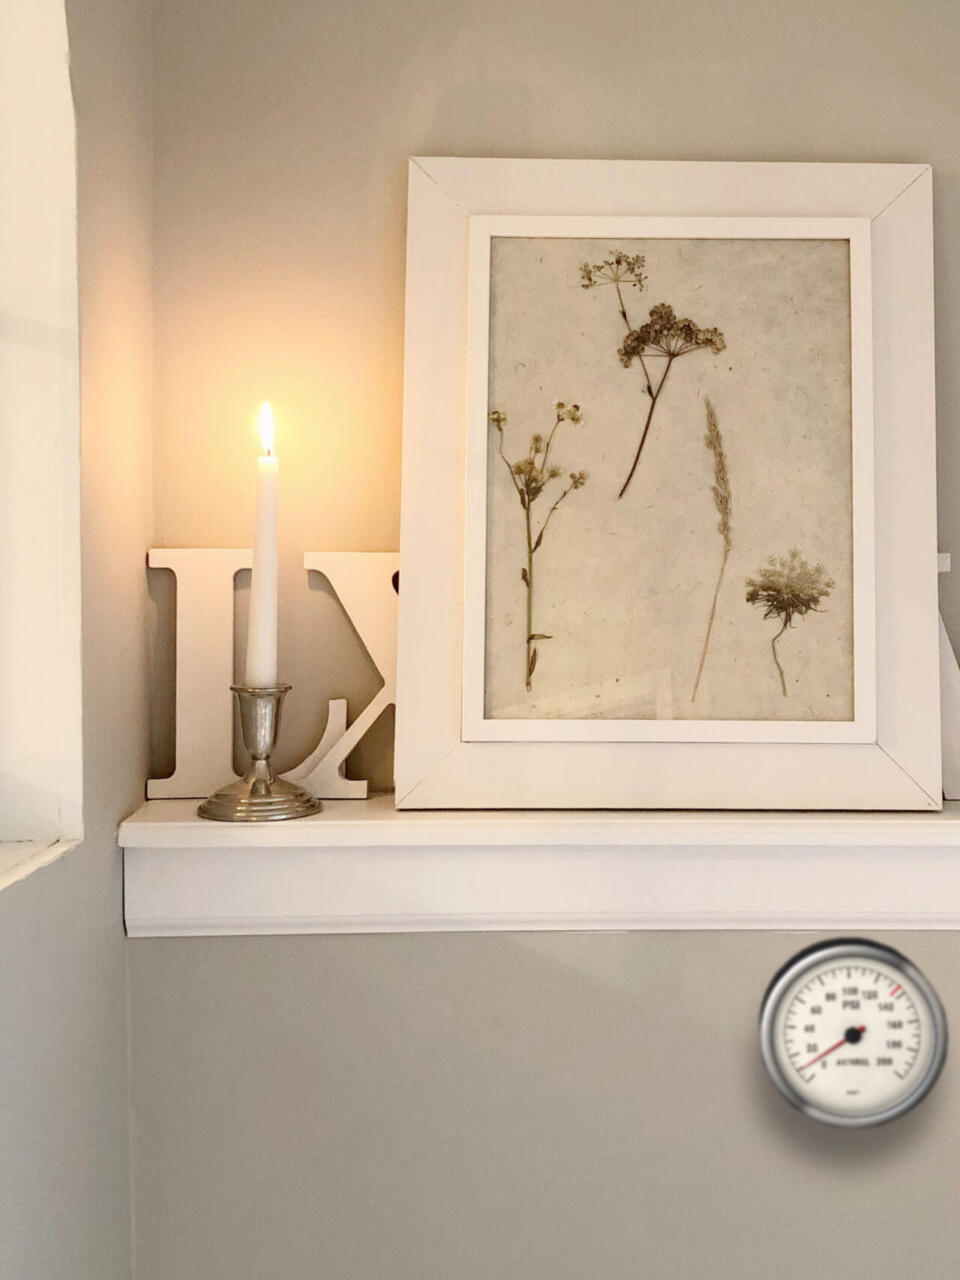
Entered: 10 psi
